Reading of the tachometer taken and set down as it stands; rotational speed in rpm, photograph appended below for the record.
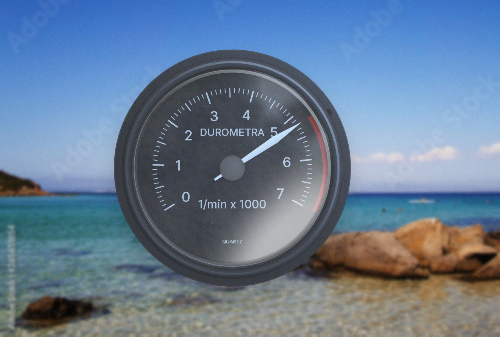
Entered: 5200 rpm
